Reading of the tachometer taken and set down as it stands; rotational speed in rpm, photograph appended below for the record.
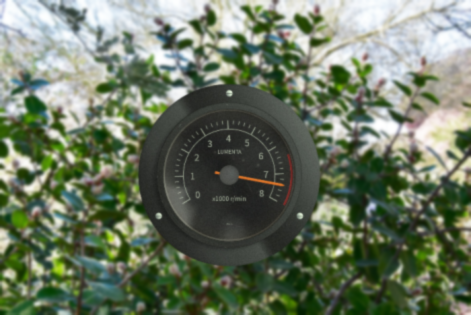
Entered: 7400 rpm
